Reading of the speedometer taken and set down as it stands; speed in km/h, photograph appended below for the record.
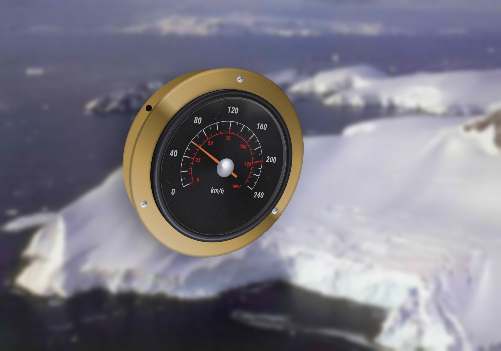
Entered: 60 km/h
